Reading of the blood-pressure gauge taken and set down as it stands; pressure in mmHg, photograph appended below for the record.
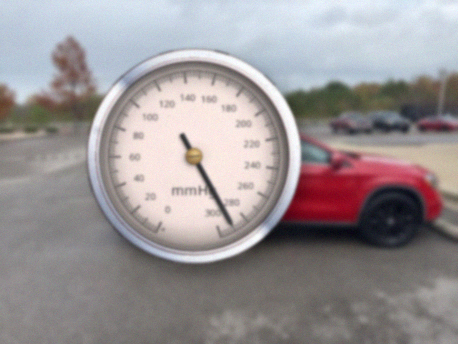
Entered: 290 mmHg
